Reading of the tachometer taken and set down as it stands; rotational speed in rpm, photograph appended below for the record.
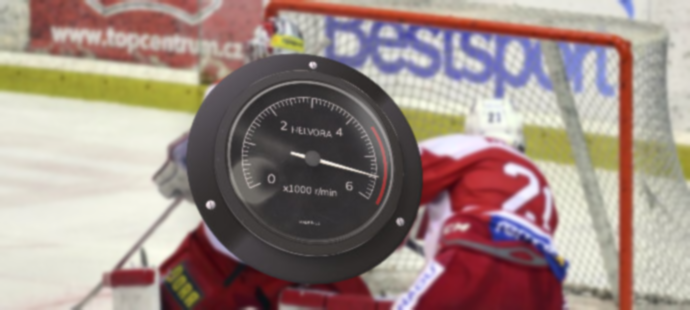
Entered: 5500 rpm
